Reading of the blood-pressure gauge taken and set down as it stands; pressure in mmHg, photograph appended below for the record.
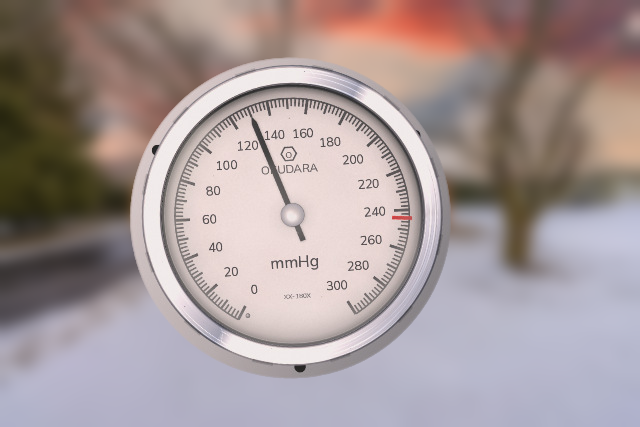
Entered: 130 mmHg
